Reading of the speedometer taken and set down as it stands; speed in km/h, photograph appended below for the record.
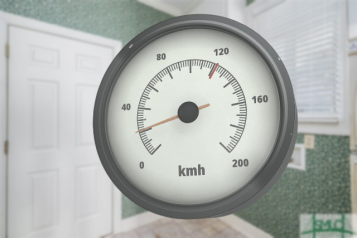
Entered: 20 km/h
